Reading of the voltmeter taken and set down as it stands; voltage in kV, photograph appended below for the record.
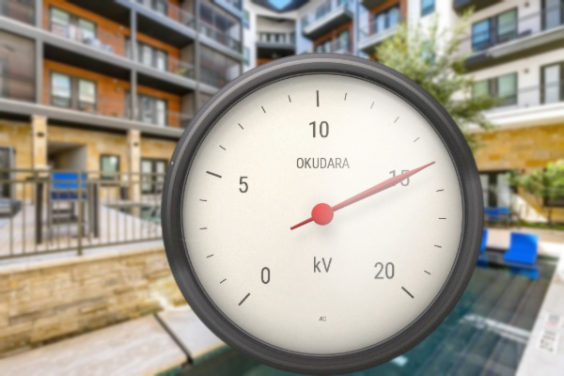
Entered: 15 kV
